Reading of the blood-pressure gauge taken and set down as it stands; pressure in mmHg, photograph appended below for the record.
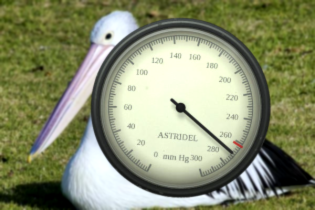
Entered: 270 mmHg
